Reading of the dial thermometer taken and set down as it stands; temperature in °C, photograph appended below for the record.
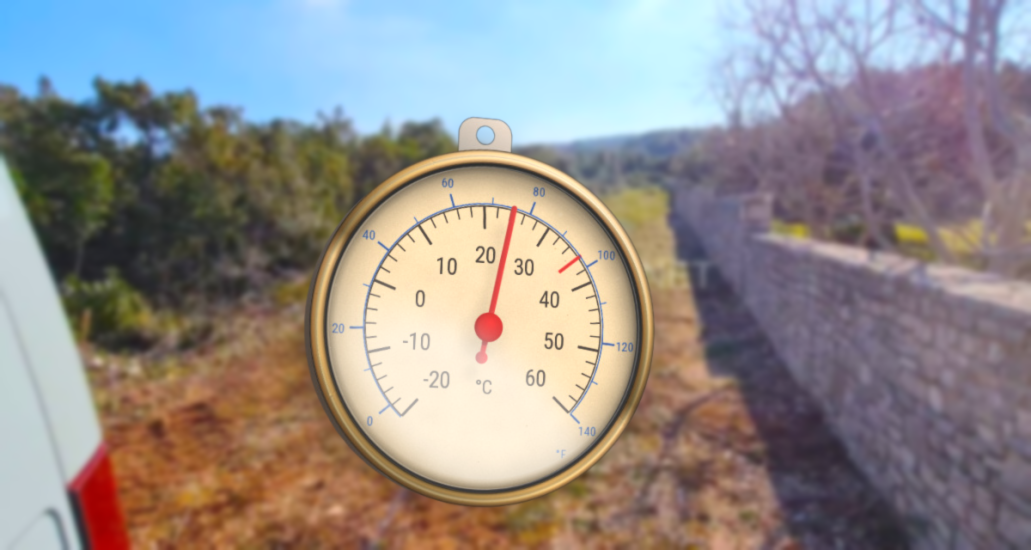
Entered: 24 °C
